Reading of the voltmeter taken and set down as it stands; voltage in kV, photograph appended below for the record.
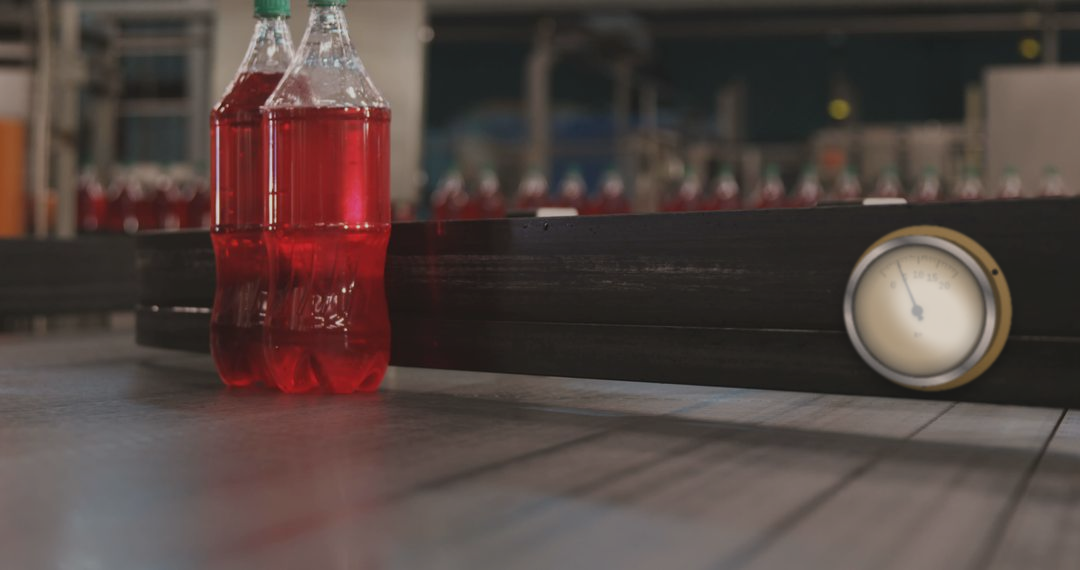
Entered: 5 kV
